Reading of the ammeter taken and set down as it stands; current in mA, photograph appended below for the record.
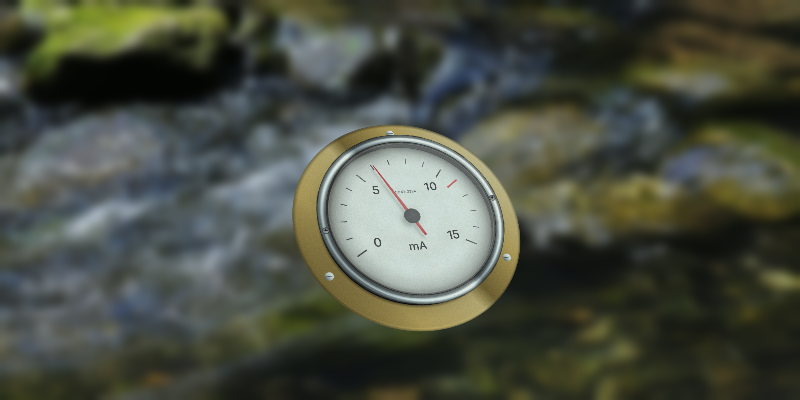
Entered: 6 mA
